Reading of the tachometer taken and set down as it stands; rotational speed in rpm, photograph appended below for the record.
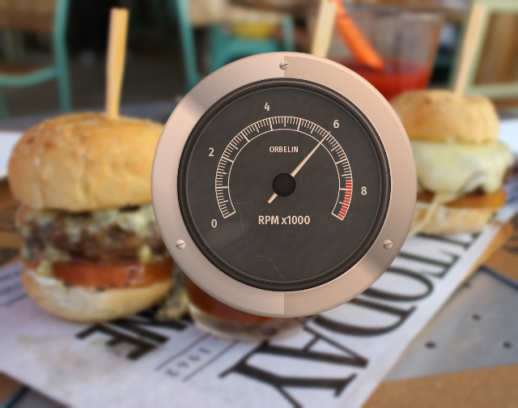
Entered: 6000 rpm
